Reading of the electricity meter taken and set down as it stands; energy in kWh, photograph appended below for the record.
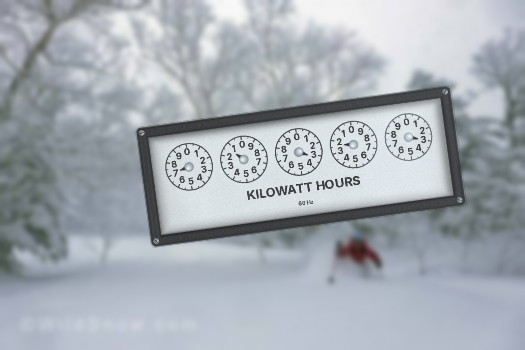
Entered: 71323 kWh
